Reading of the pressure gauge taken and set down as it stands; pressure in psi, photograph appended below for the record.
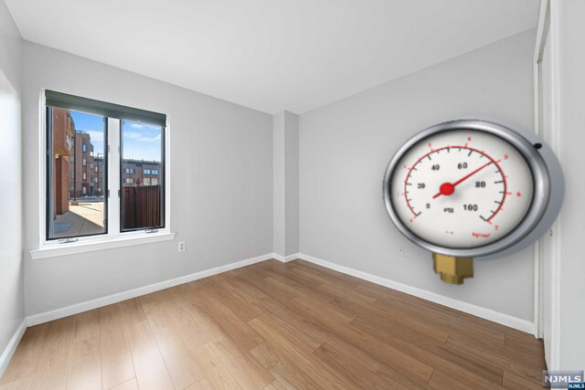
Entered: 70 psi
